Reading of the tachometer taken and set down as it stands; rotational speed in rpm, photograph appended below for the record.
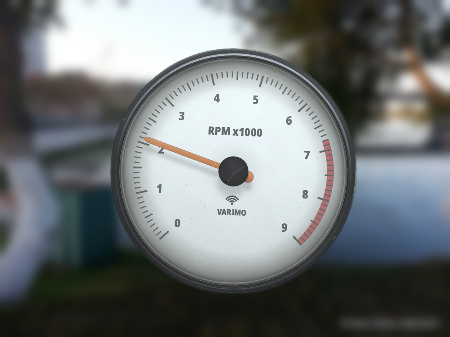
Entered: 2100 rpm
